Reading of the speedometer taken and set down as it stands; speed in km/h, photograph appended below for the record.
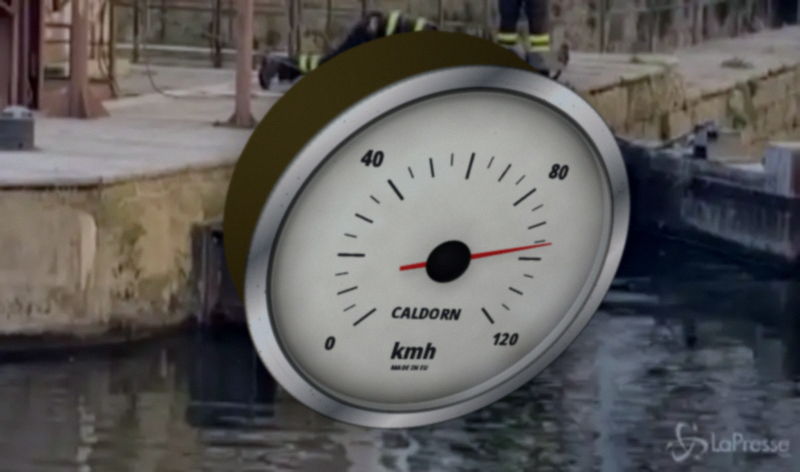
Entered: 95 km/h
